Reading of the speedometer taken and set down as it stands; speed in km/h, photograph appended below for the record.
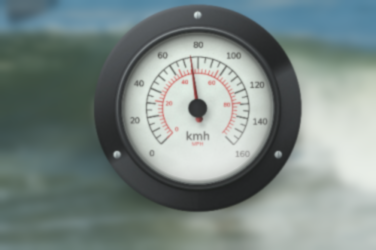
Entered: 75 km/h
